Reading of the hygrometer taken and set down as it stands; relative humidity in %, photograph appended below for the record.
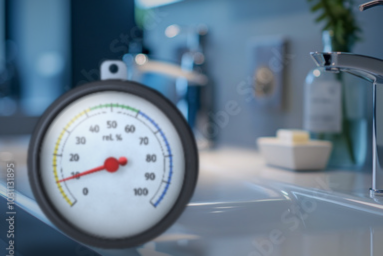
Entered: 10 %
